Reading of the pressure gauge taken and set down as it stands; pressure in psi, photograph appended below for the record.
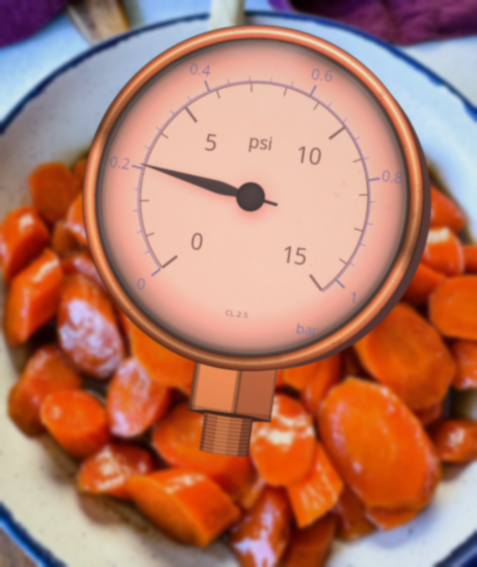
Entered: 3 psi
